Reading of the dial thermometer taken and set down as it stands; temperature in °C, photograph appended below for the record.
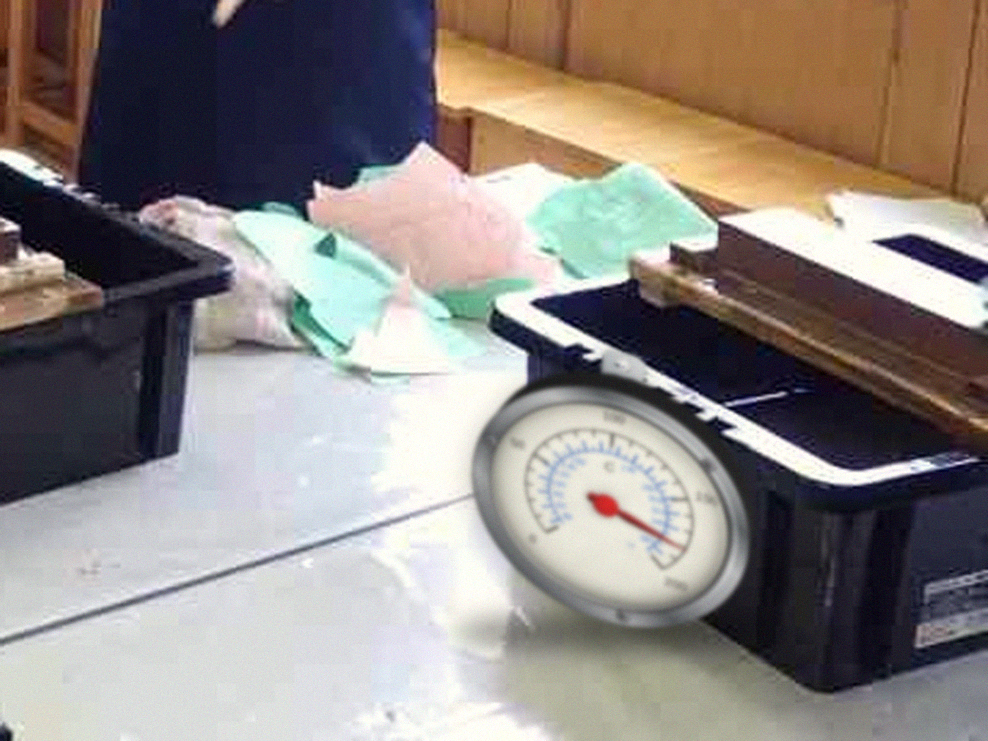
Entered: 180 °C
